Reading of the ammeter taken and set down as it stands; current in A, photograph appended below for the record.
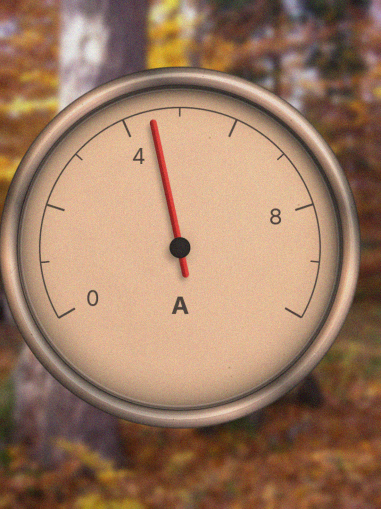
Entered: 4.5 A
